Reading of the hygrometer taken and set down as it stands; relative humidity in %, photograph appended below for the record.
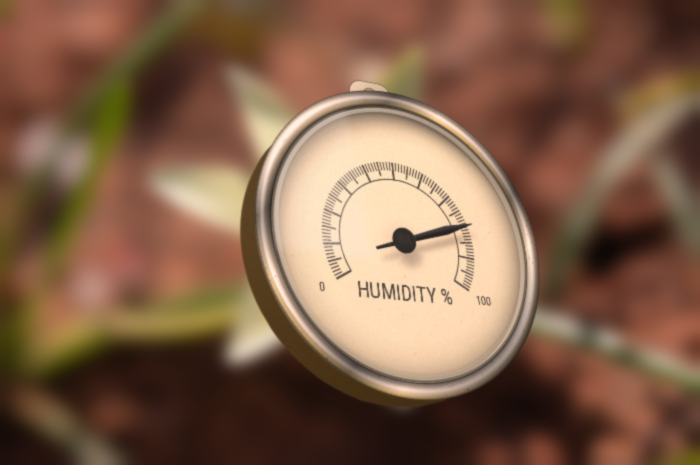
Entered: 80 %
